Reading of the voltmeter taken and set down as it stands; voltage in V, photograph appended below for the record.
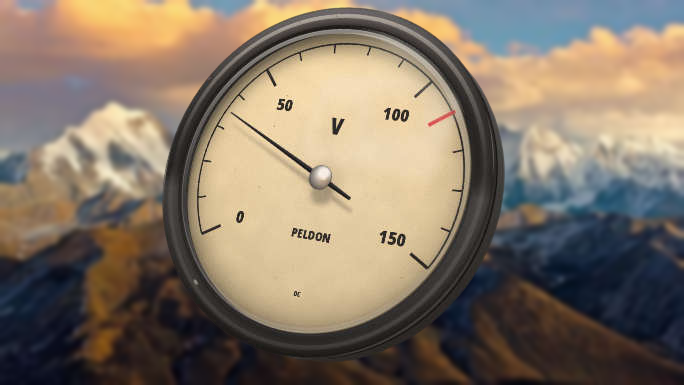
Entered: 35 V
